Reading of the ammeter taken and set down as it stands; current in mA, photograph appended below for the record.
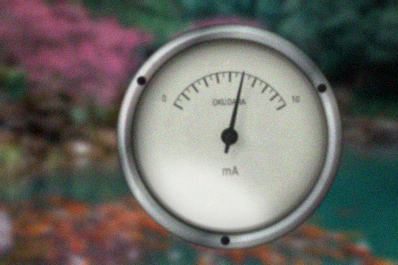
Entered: 6 mA
